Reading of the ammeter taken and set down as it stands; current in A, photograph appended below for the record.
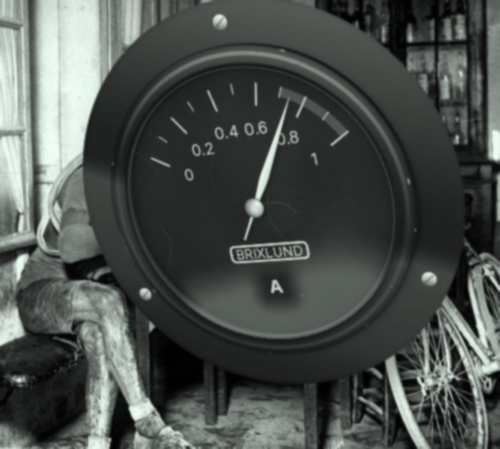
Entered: 0.75 A
